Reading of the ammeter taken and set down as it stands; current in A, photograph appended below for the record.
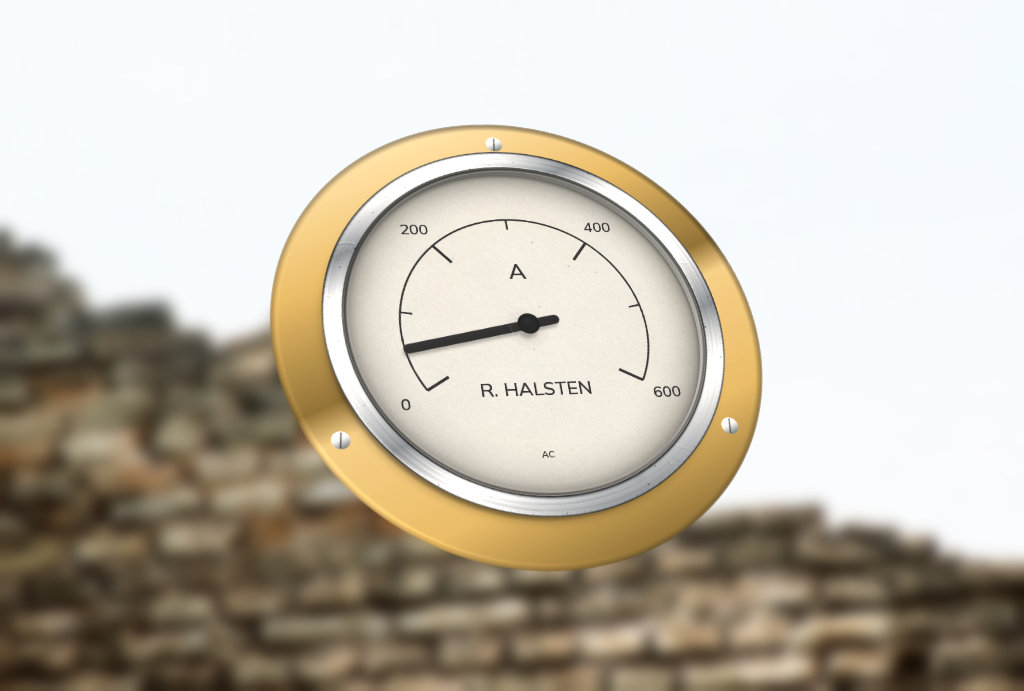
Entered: 50 A
